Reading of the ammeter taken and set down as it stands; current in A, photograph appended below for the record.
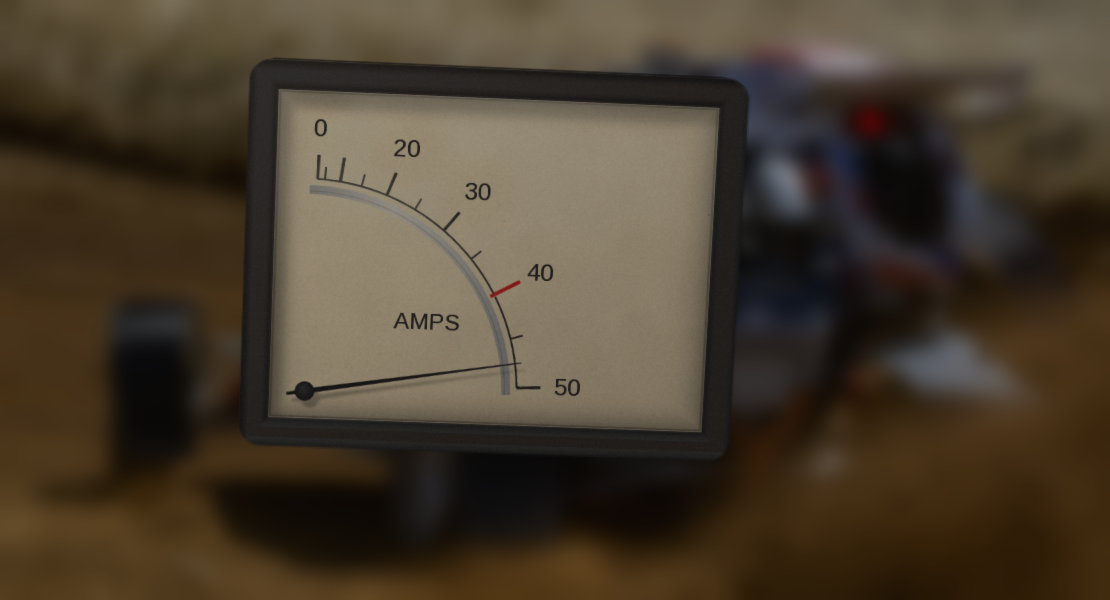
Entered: 47.5 A
